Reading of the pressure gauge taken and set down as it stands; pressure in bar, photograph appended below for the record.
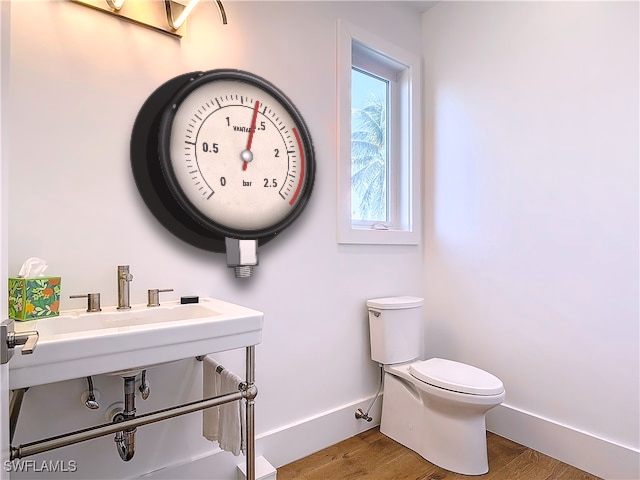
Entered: 1.4 bar
